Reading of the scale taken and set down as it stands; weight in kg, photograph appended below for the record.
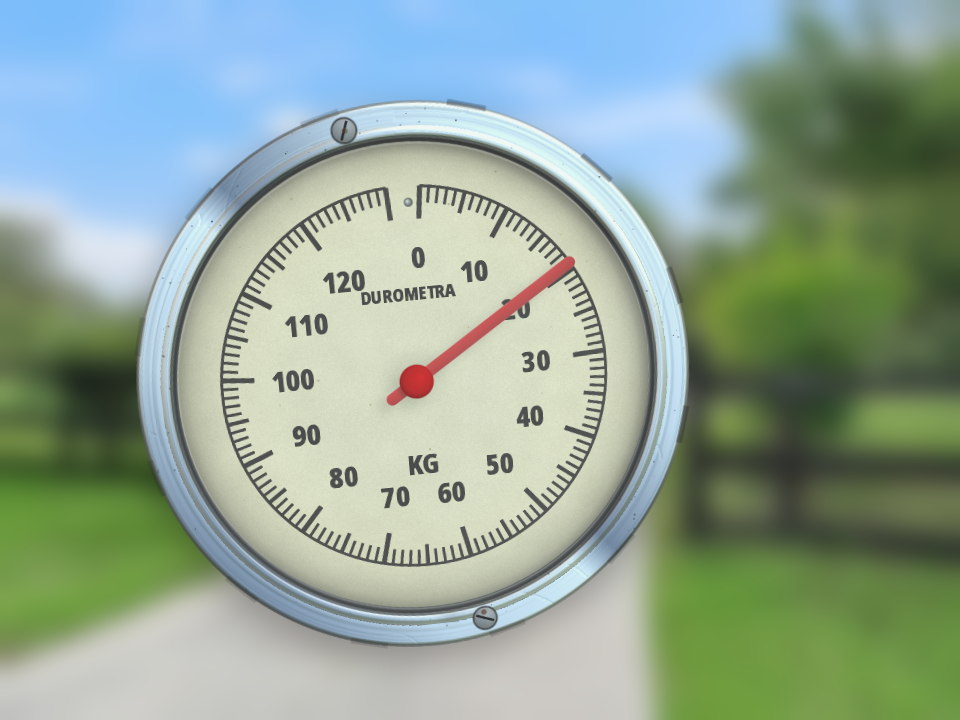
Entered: 19 kg
